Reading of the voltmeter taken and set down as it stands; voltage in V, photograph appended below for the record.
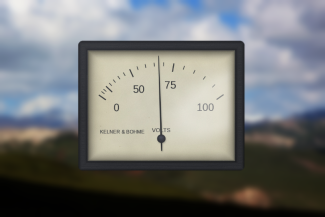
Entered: 67.5 V
